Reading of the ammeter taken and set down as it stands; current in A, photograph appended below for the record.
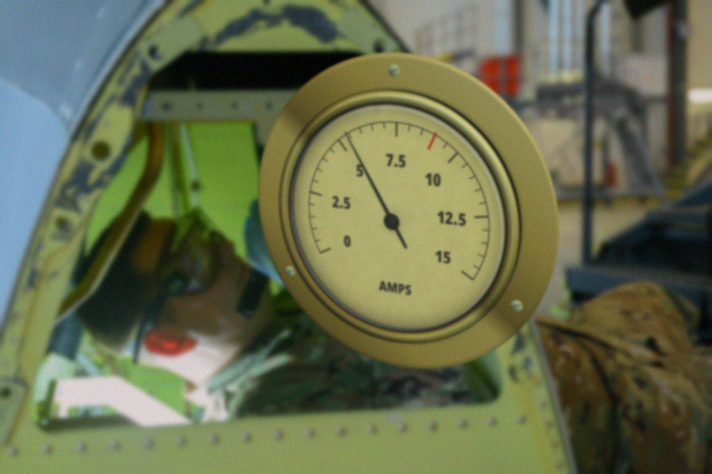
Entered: 5.5 A
